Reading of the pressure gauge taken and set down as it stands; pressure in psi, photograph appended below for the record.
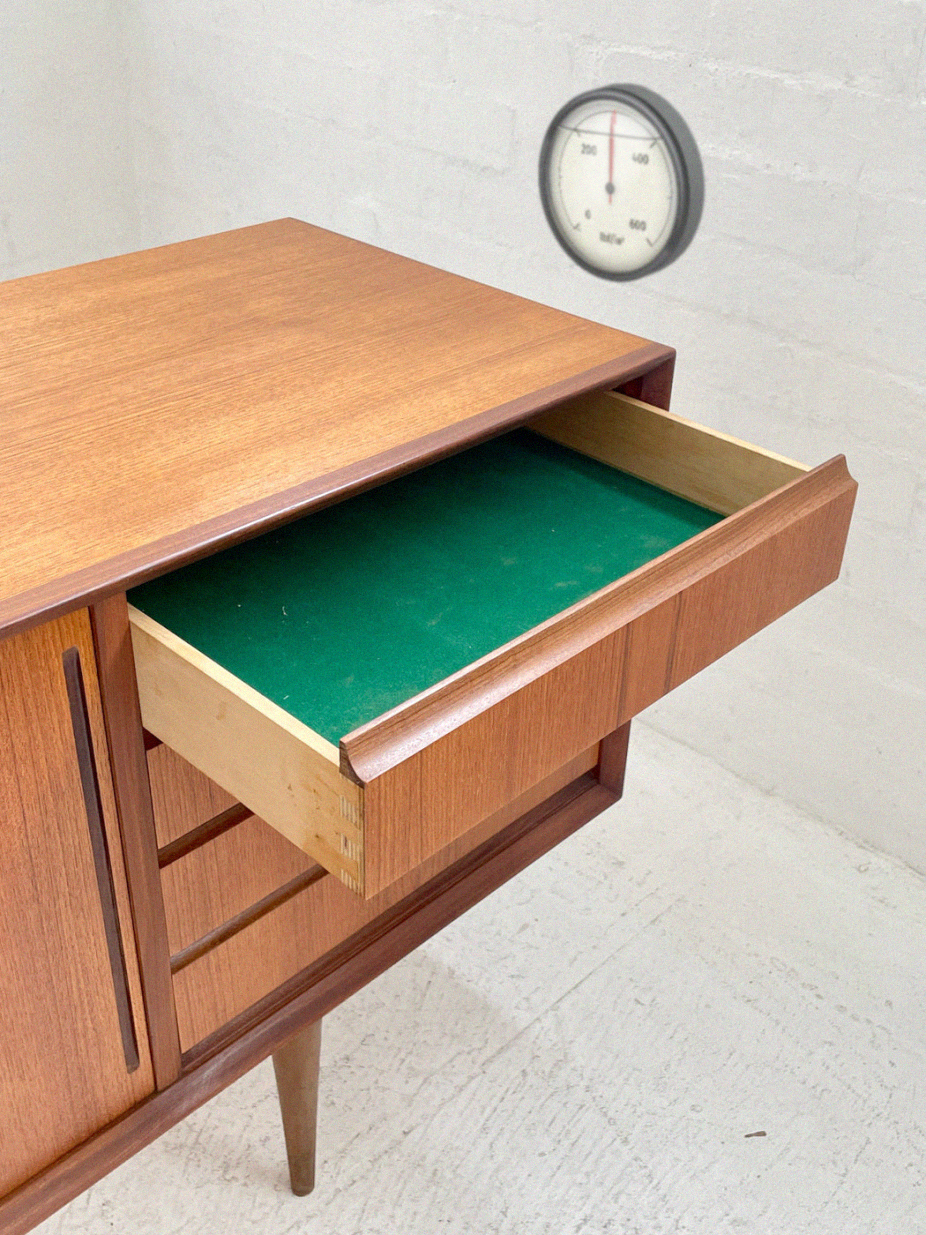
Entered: 300 psi
